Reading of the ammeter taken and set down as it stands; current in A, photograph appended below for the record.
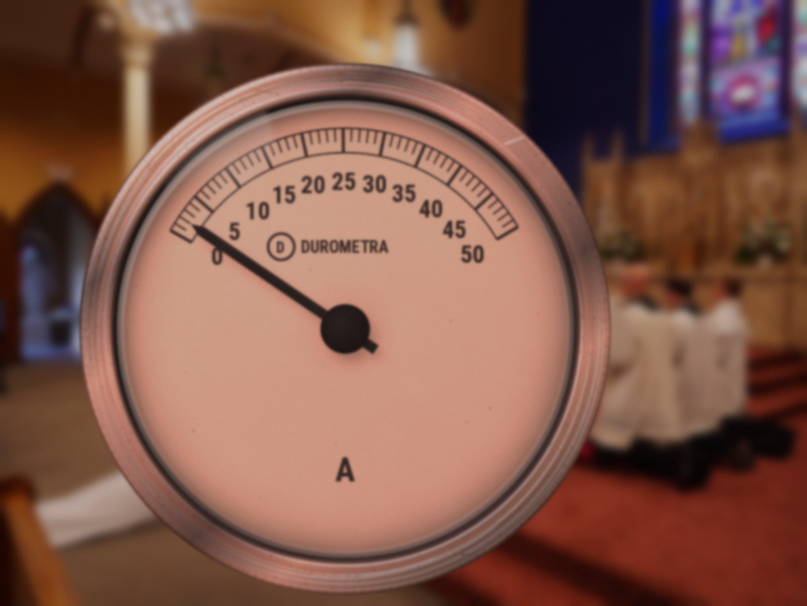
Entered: 2 A
